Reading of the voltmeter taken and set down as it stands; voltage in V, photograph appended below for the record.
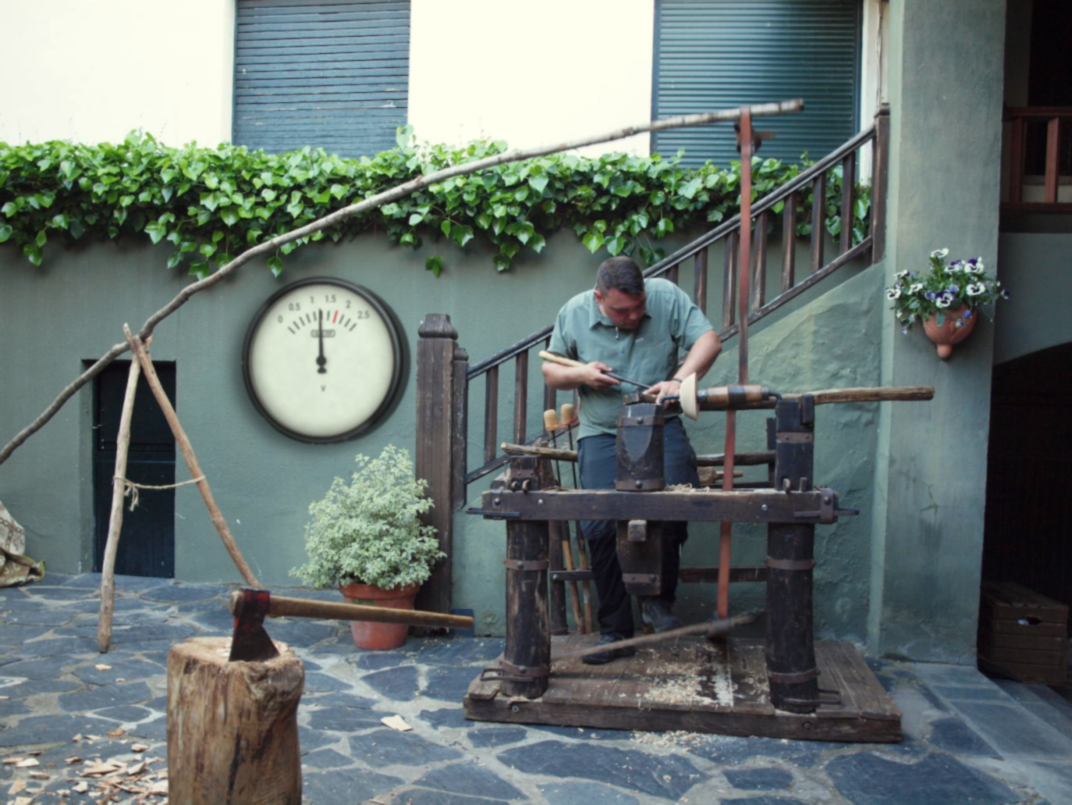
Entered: 1.25 V
